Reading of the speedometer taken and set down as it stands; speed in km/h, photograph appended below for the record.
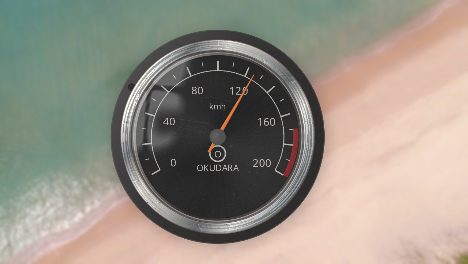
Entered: 125 km/h
